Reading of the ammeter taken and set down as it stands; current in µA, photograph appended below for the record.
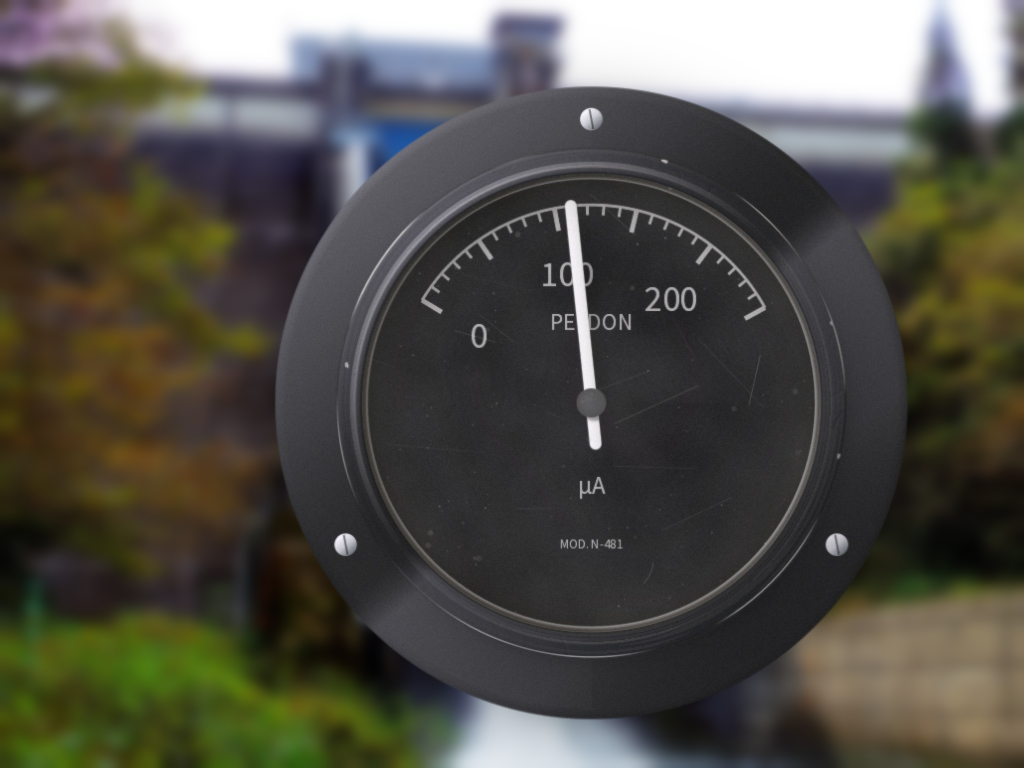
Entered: 110 µA
